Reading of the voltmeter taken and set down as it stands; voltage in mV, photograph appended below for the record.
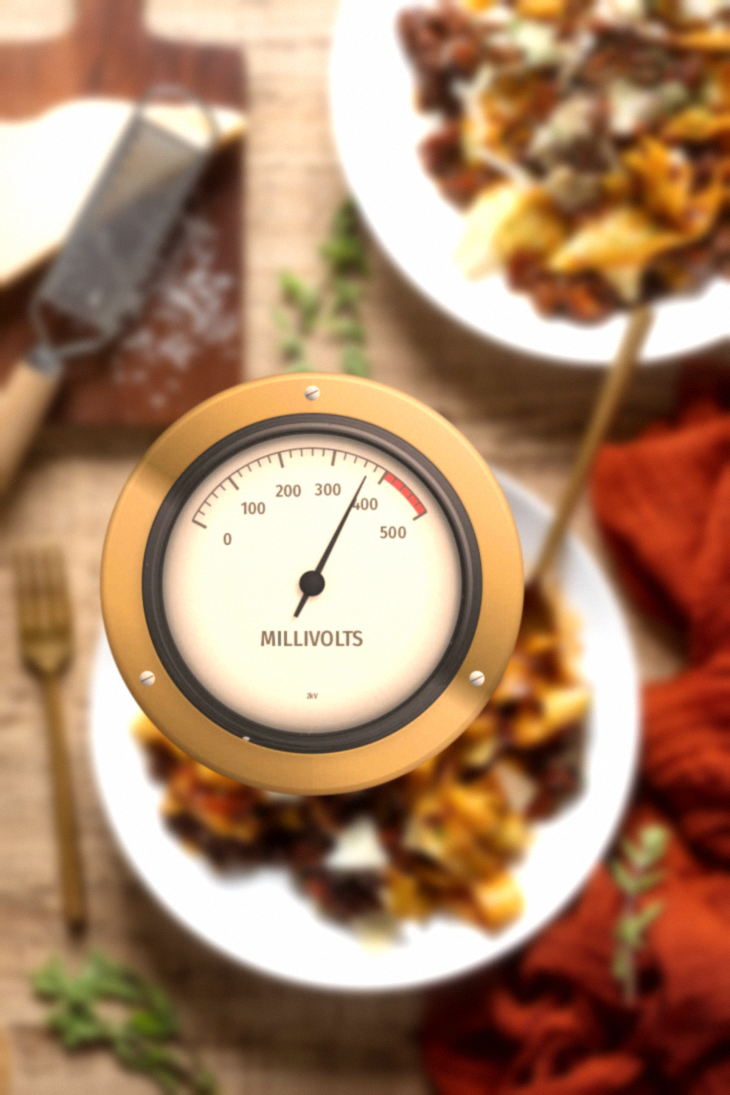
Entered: 370 mV
